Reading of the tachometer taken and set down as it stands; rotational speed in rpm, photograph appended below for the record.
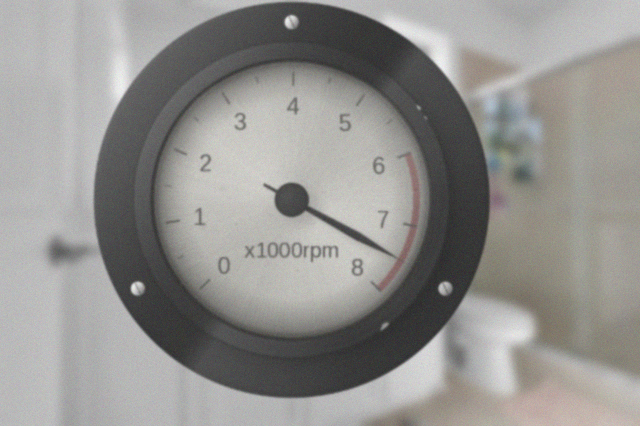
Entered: 7500 rpm
